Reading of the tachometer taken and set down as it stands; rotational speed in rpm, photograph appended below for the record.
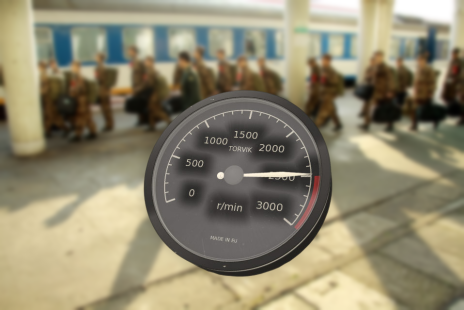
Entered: 2500 rpm
